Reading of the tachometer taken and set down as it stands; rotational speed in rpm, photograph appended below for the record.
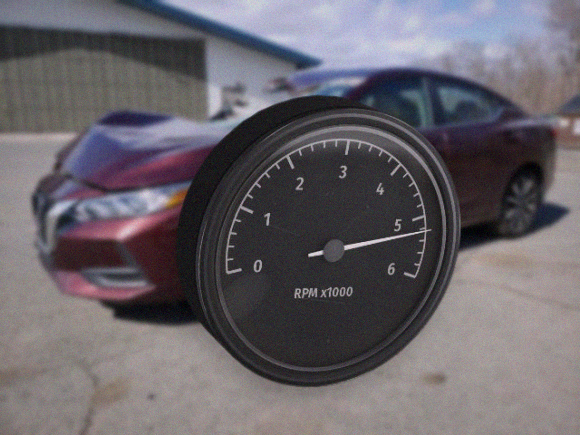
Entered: 5200 rpm
